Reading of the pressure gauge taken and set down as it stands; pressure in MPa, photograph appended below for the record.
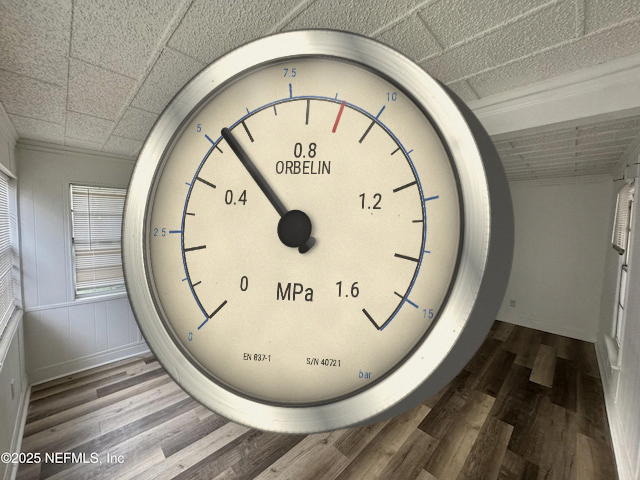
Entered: 0.55 MPa
